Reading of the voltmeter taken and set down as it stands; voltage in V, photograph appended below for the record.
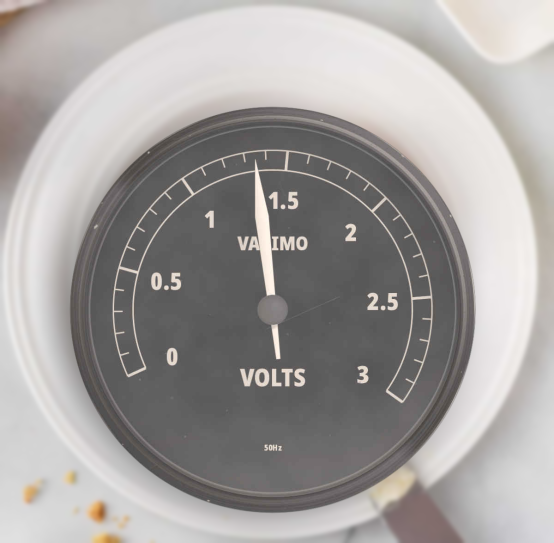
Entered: 1.35 V
